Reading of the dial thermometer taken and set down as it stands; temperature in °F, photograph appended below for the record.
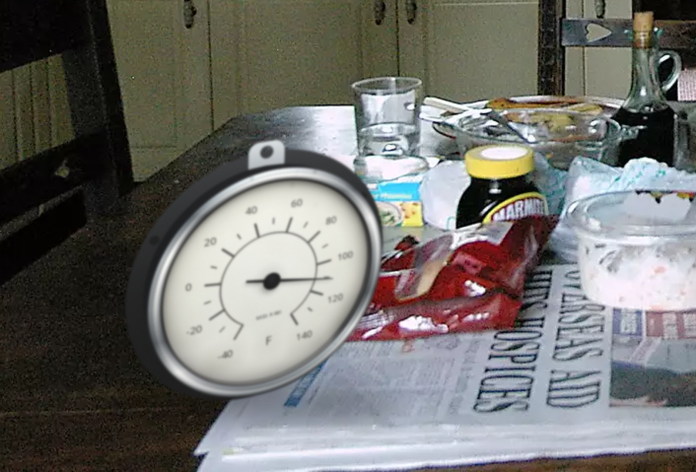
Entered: 110 °F
